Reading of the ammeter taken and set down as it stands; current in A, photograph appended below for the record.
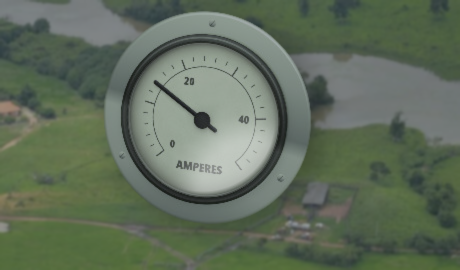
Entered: 14 A
